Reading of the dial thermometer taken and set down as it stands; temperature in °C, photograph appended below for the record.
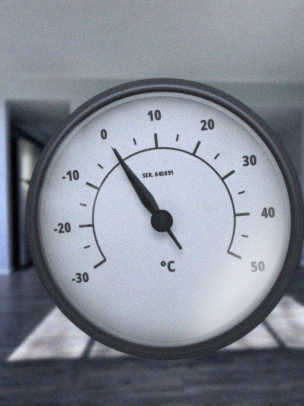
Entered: 0 °C
